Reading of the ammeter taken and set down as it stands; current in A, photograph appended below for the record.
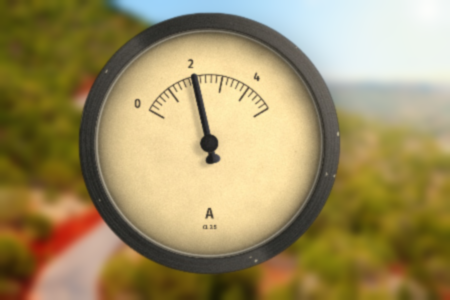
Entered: 2 A
